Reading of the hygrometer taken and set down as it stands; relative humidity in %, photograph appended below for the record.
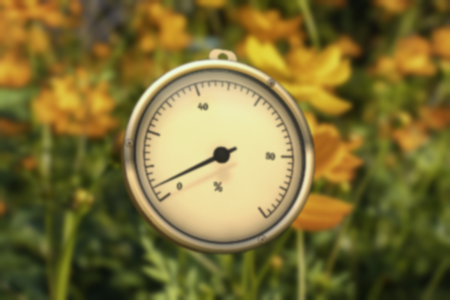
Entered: 4 %
